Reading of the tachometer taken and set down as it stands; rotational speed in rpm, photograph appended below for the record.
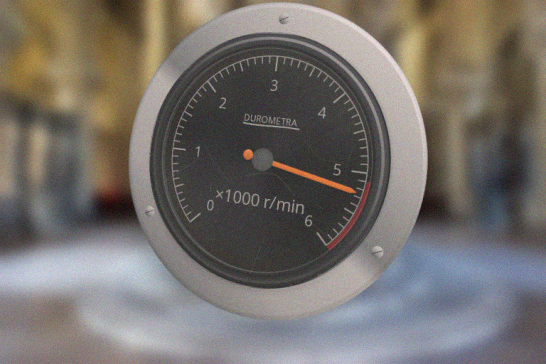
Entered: 5250 rpm
